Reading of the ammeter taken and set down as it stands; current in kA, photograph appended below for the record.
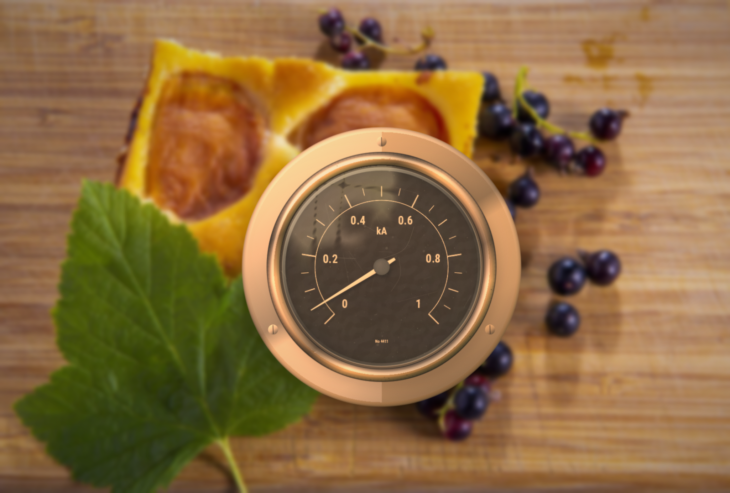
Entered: 0.05 kA
